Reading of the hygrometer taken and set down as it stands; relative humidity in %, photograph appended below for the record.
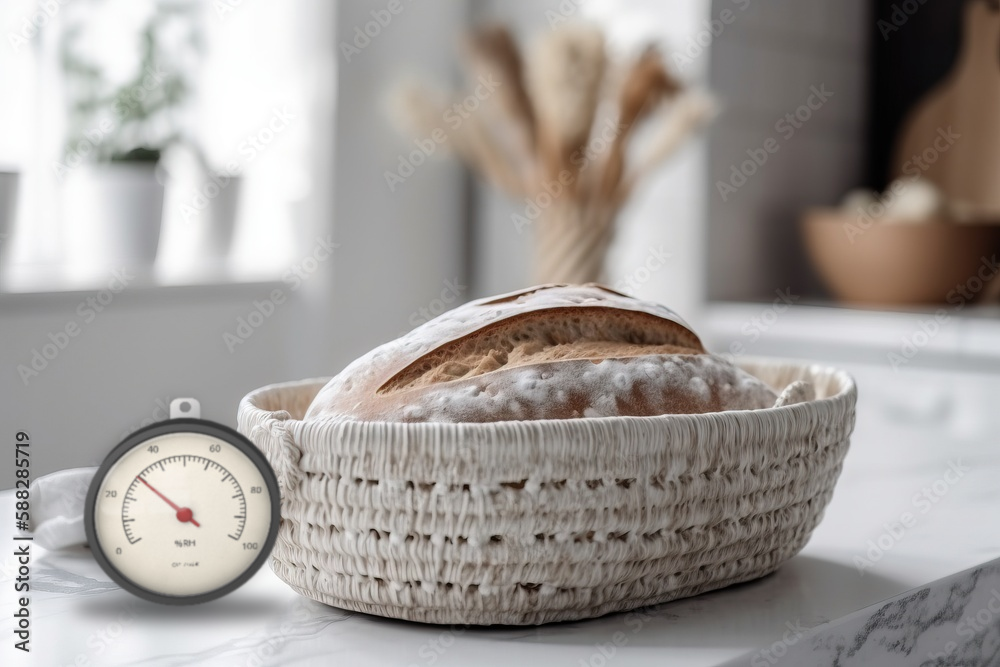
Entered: 30 %
